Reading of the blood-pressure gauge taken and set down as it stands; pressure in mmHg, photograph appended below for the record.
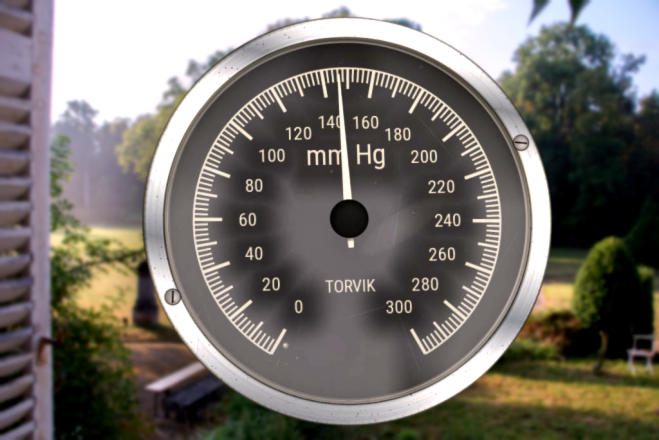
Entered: 146 mmHg
